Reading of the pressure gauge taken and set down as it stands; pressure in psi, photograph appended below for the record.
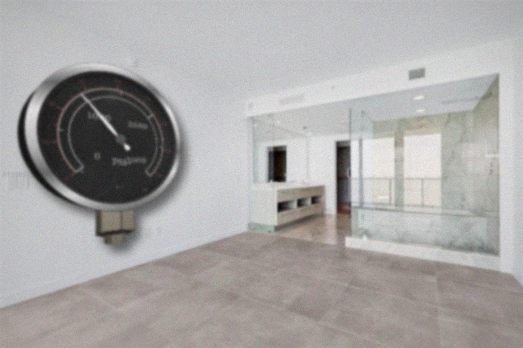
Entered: 1000 psi
